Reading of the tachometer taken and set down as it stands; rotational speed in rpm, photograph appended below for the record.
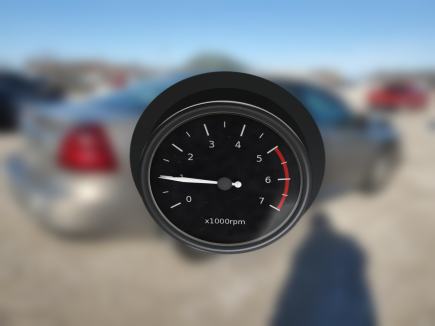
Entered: 1000 rpm
